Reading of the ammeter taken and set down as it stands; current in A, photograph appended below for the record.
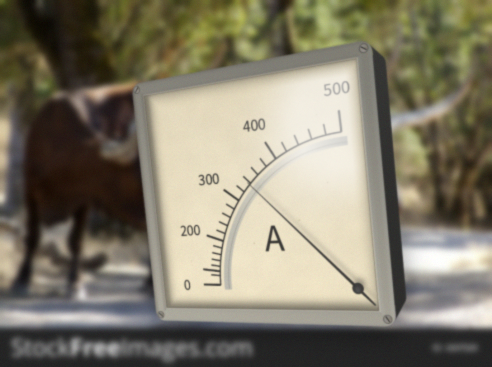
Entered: 340 A
